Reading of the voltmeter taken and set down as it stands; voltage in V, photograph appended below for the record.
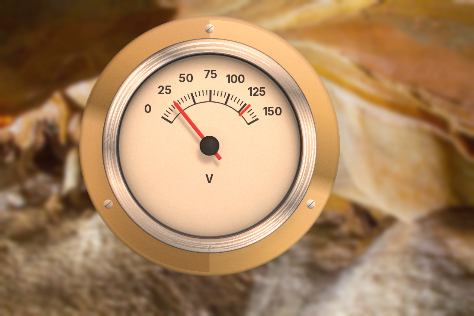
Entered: 25 V
